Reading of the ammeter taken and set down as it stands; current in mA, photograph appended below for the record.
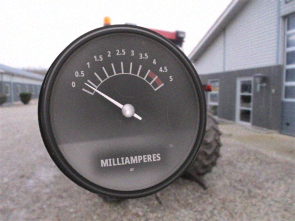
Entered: 0.25 mA
